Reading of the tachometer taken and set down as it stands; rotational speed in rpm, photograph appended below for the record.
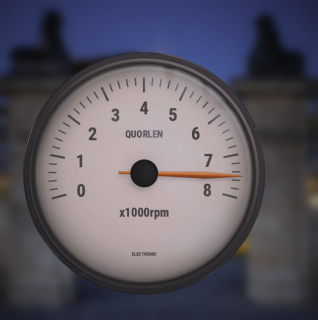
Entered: 7500 rpm
